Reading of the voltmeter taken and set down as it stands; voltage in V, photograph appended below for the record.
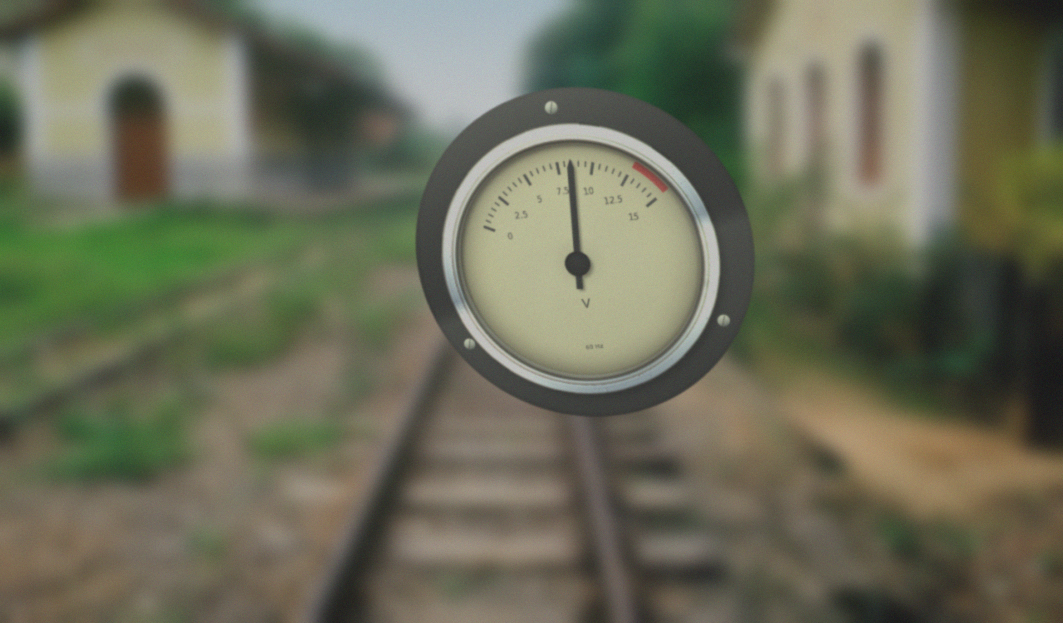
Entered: 8.5 V
